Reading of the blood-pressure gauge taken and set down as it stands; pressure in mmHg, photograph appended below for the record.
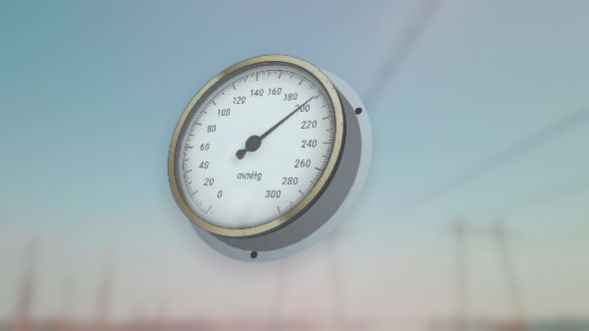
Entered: 200 mmHg
